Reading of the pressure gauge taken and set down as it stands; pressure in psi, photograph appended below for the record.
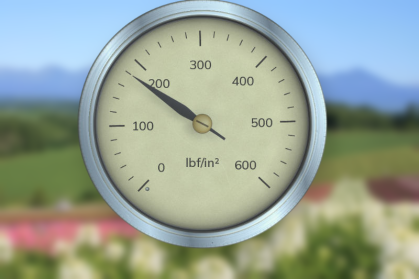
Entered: 180 psi
